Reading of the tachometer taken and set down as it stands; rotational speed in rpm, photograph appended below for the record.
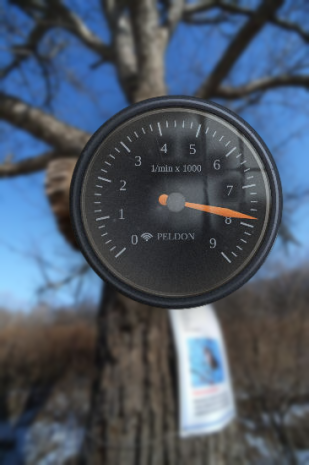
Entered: 7800 rpm
